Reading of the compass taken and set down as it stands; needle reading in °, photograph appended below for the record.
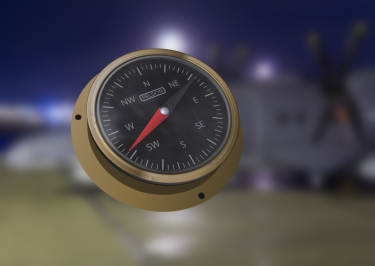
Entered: 245 °
